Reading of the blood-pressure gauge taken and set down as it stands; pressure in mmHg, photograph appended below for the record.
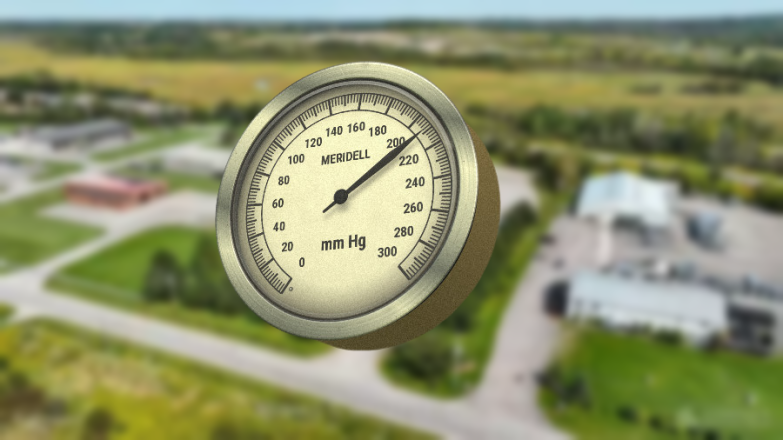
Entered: 210 mmHg
